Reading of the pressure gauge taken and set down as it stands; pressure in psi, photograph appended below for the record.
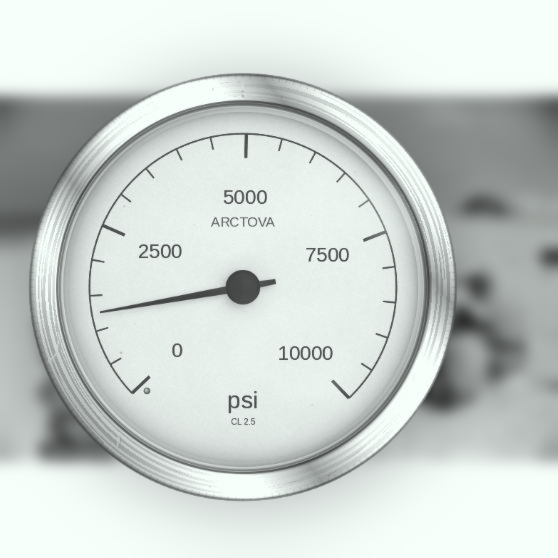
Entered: 1250 psi
